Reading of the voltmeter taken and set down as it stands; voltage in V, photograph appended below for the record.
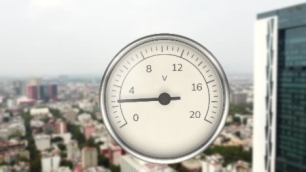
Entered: 2.5 V
